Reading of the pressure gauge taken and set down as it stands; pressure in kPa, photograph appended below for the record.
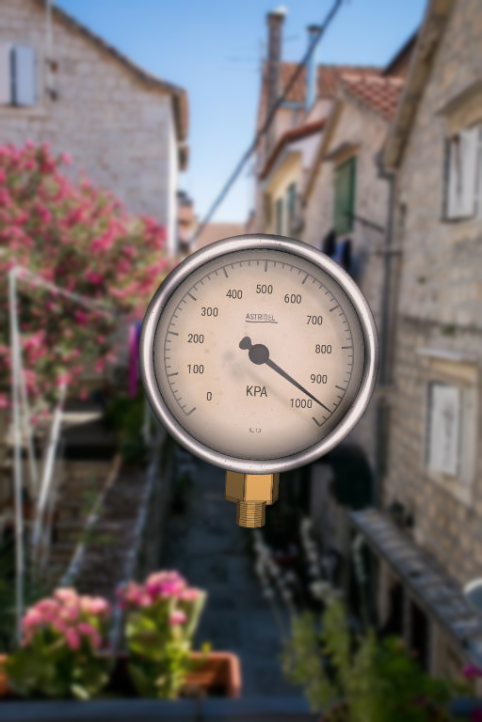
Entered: 960 kPa
